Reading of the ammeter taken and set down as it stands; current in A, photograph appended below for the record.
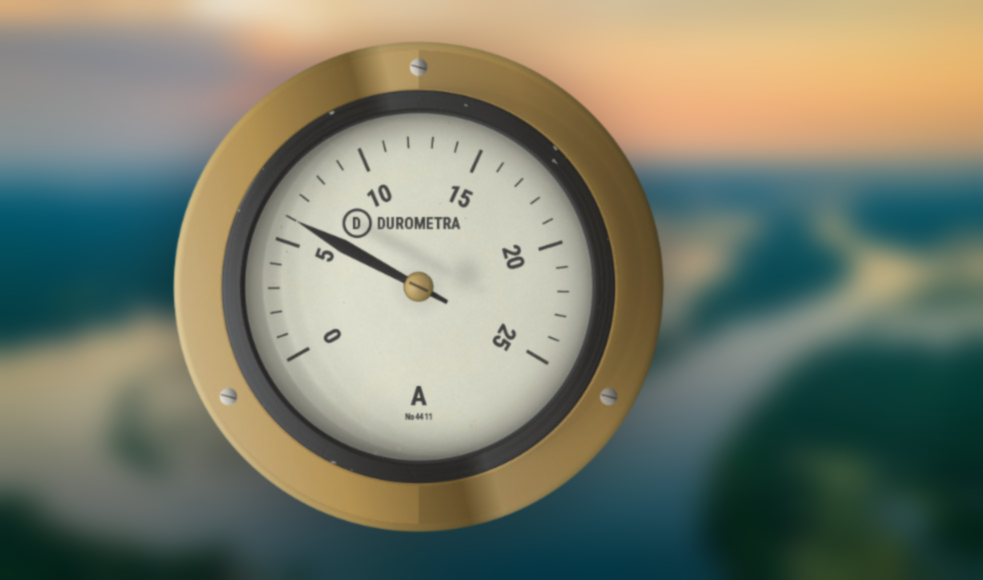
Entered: 6 A
